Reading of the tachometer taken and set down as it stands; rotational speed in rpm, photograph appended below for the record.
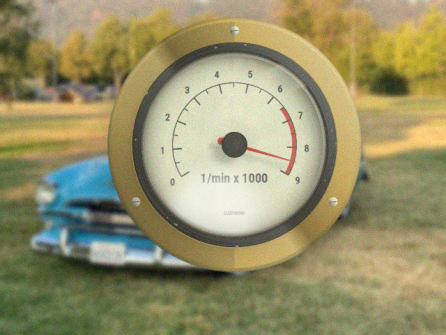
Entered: 8500 rpm
